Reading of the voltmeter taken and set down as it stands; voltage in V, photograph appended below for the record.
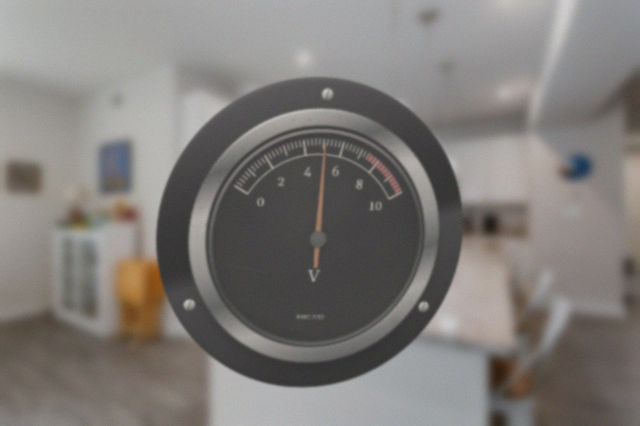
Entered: 5 V
